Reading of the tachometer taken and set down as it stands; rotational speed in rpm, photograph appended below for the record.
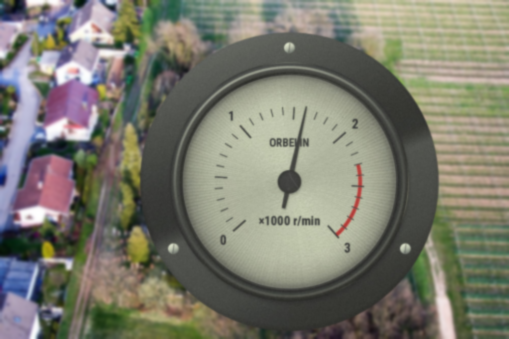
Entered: 1600 rpm
